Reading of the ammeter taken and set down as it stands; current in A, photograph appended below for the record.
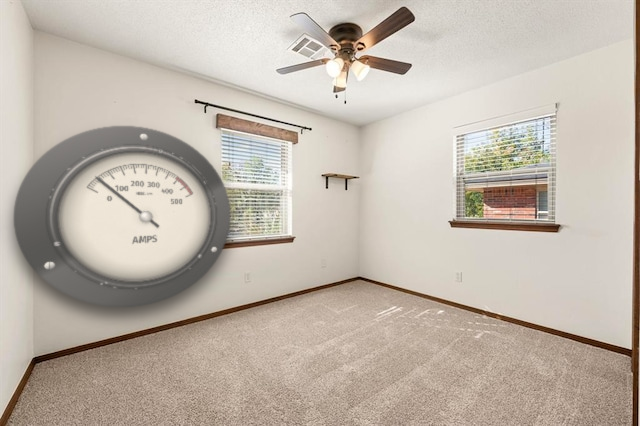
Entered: 50 A
